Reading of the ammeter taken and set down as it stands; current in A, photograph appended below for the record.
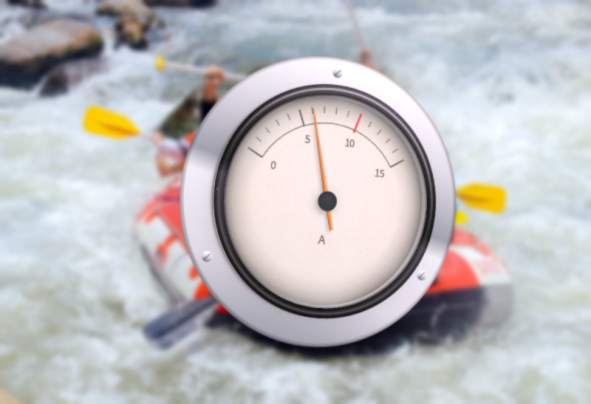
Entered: 6 A
